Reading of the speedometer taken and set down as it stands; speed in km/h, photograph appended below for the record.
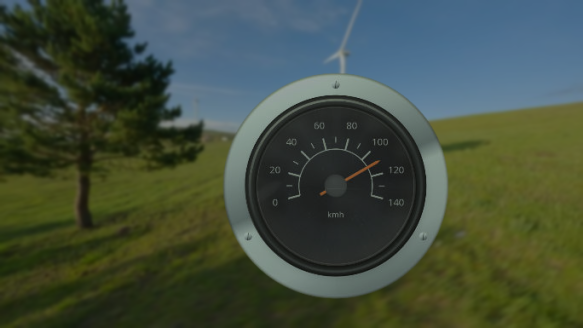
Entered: 110 km/h
